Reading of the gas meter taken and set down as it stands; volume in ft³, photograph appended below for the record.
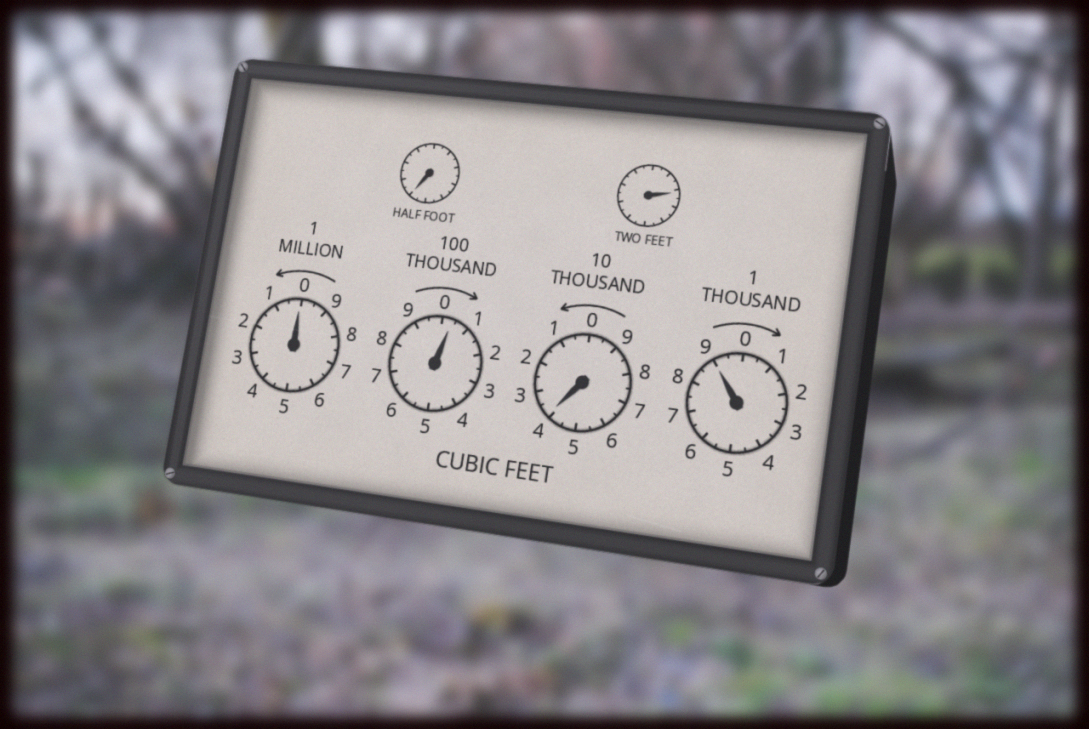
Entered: 3900 ft³
